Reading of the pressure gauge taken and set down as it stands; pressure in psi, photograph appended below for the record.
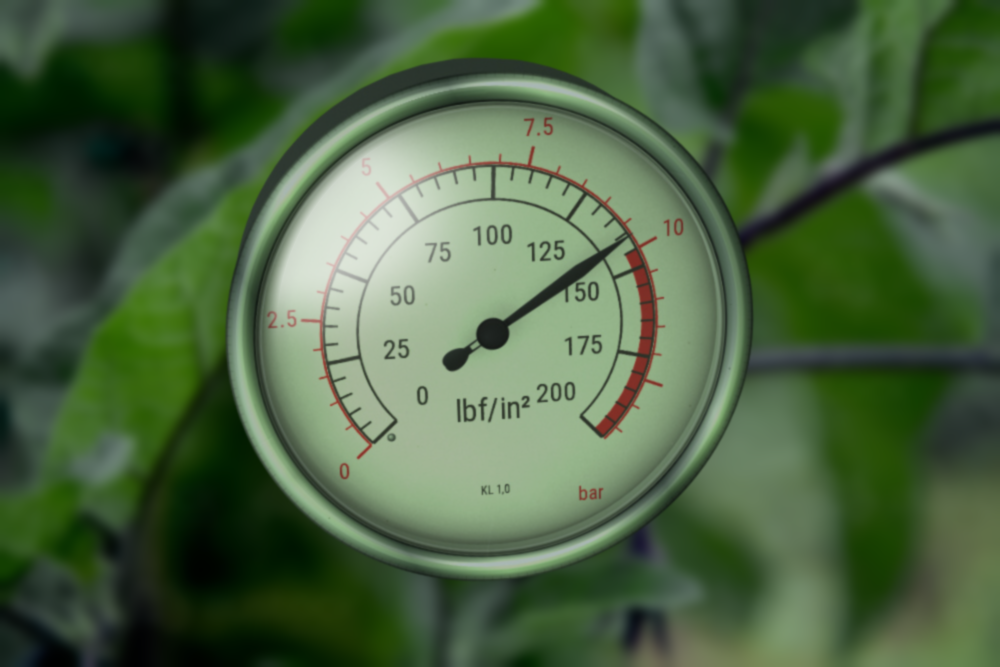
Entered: 140 psi
